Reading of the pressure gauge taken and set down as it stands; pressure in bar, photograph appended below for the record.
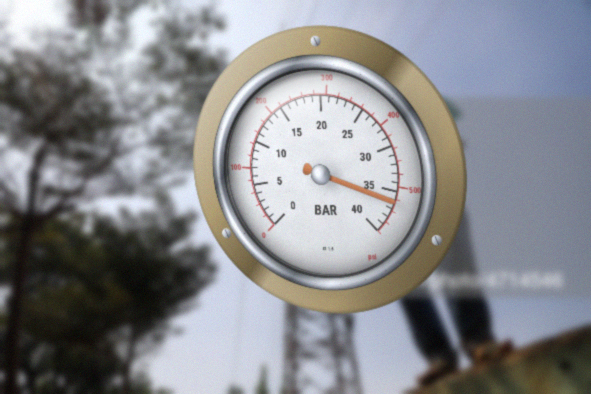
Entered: 36 bar
